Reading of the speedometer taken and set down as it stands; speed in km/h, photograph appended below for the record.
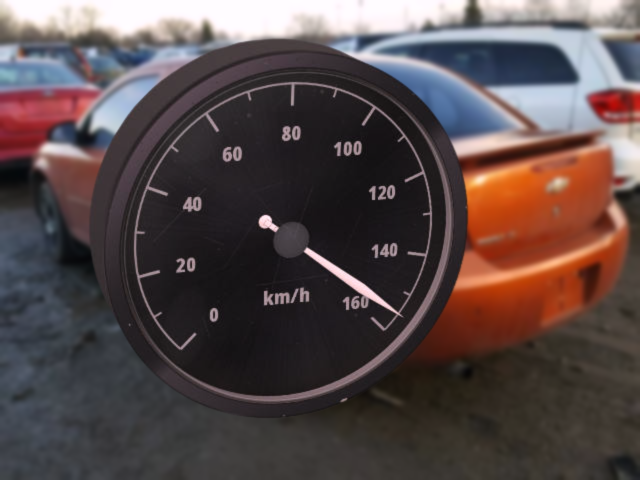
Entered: 155 km/h
